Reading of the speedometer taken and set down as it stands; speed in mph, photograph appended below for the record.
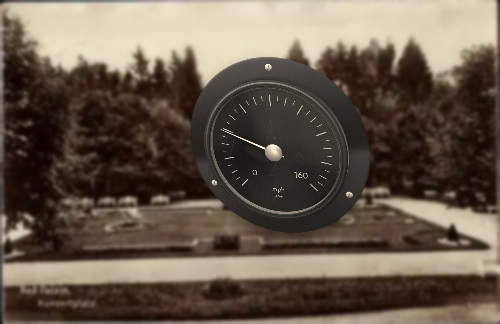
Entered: 40 mph
